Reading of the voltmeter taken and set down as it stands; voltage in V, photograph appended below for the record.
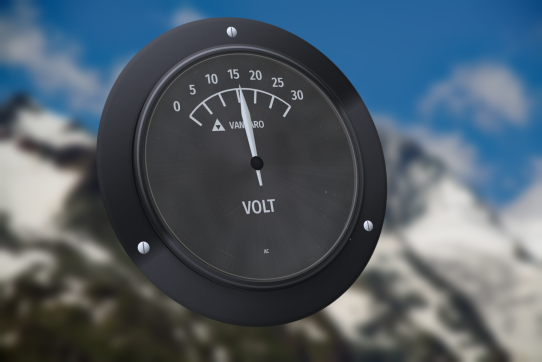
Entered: 15 V
